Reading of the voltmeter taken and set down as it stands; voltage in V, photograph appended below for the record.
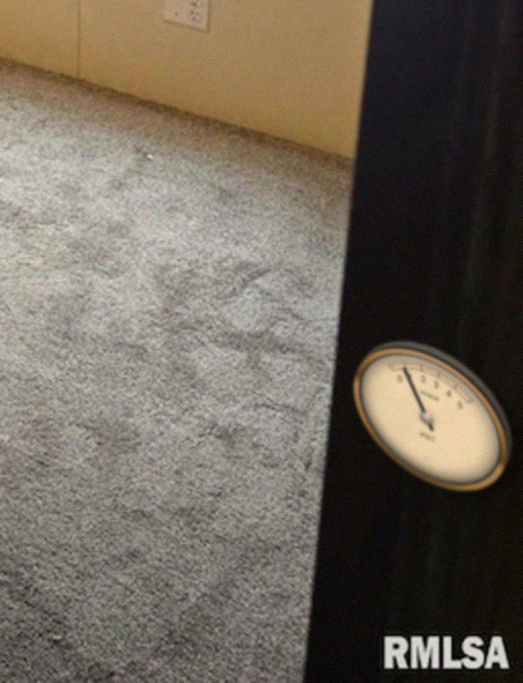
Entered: 1 V
